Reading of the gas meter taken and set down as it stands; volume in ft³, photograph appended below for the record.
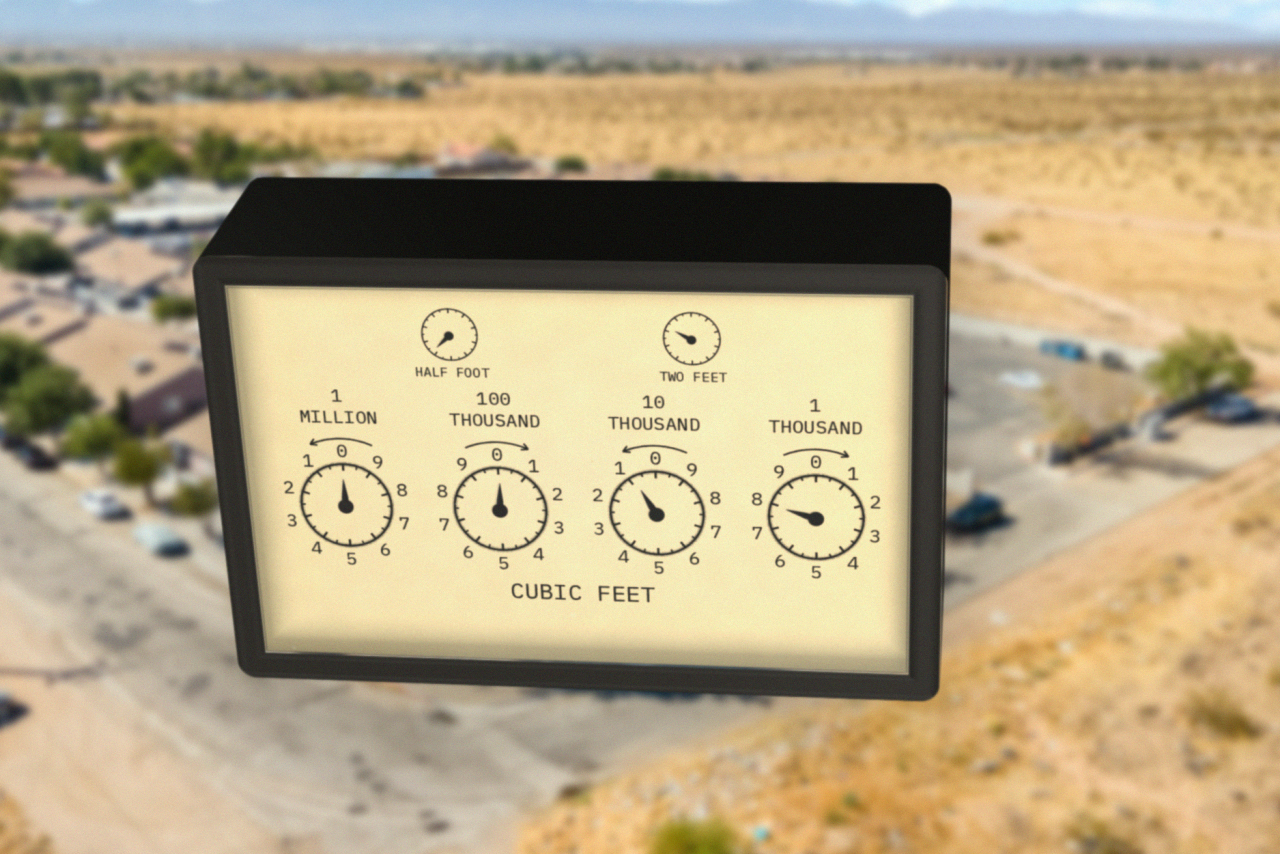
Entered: 800 ft³
